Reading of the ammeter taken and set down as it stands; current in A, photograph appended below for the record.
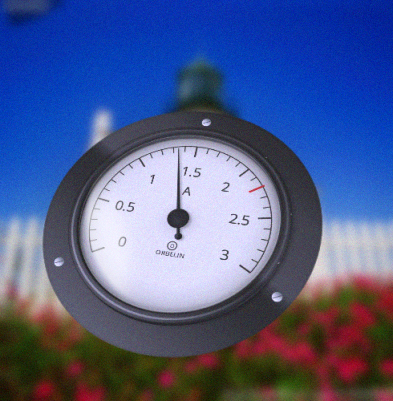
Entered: 1.35 A
